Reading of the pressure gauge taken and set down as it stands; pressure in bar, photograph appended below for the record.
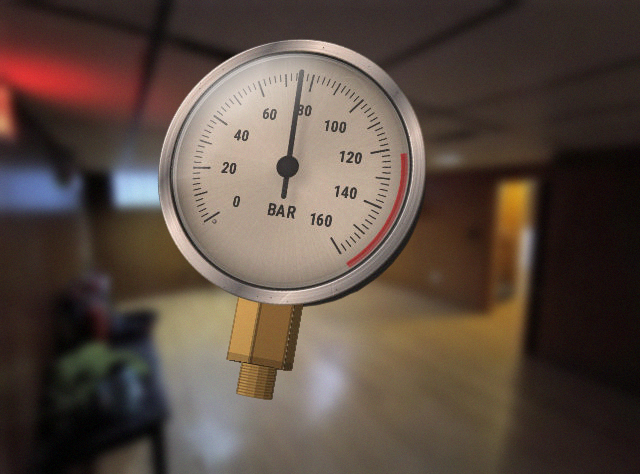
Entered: 76 bar
